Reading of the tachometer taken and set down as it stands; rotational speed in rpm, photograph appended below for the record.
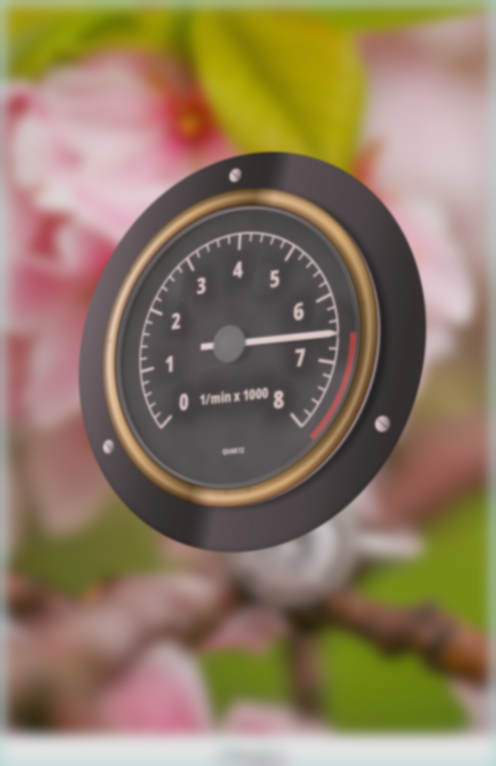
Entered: 6600 rpm
